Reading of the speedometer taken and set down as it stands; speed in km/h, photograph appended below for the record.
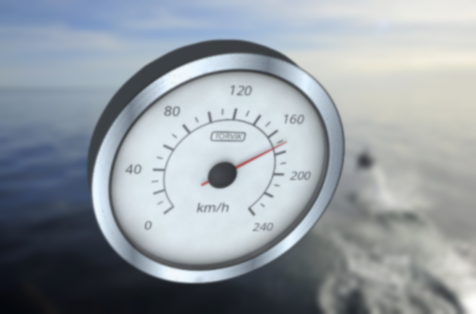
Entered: 170 km/h
